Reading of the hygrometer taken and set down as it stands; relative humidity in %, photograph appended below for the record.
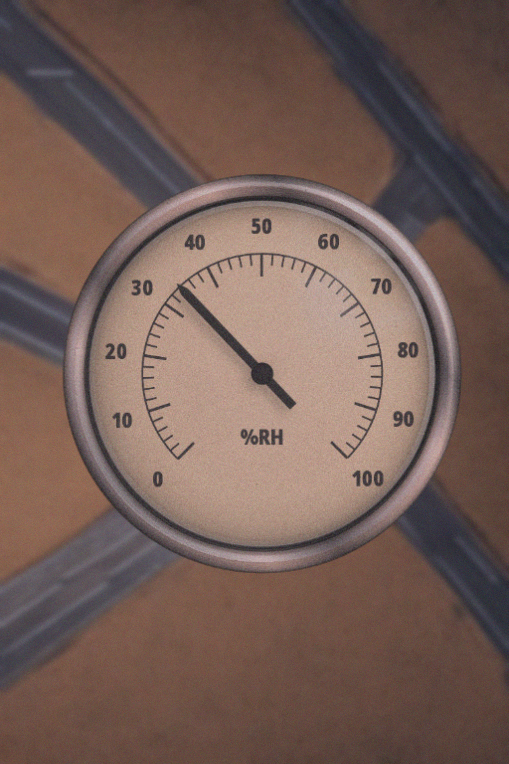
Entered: 34 %
